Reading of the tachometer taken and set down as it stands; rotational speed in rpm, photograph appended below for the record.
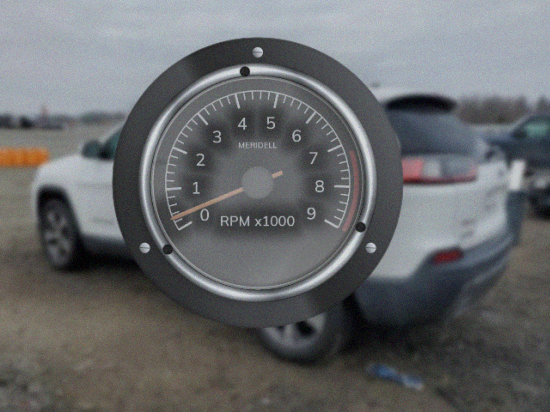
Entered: 300 rpm
